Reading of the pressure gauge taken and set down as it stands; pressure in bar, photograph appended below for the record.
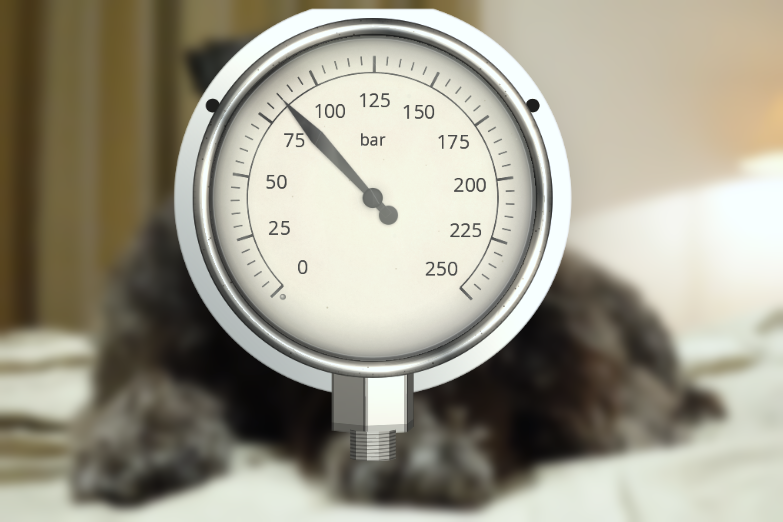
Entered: 85 bar
